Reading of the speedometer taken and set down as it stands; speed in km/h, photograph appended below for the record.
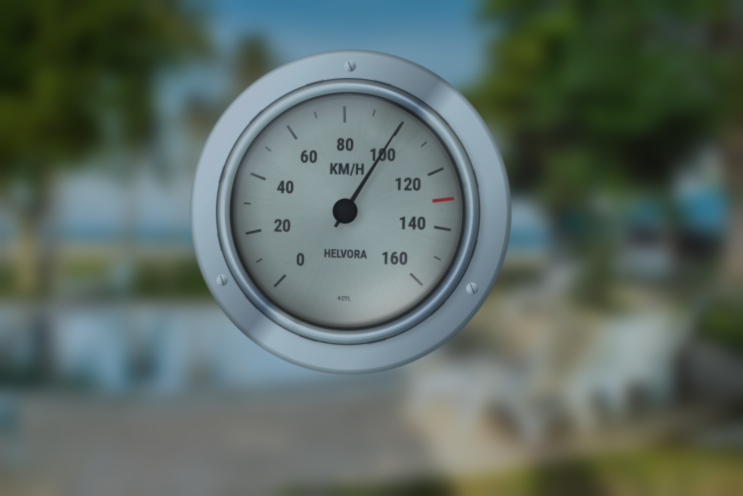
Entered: 100 km/h
